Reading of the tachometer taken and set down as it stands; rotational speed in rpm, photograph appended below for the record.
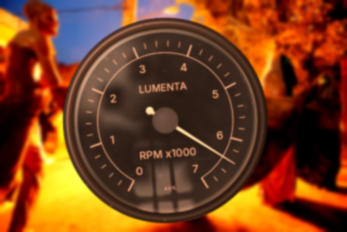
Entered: 6400 rpm
